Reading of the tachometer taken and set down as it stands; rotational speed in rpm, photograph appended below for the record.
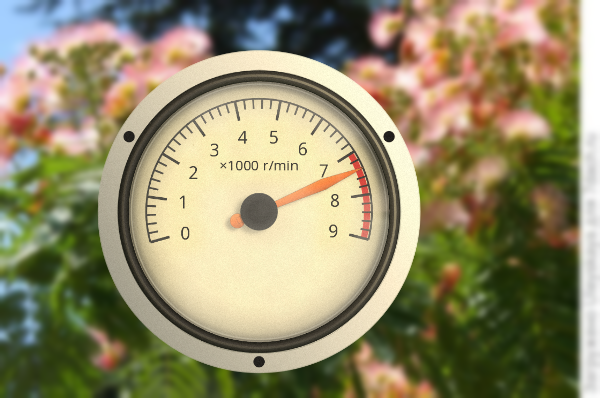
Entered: 7400 rpm
